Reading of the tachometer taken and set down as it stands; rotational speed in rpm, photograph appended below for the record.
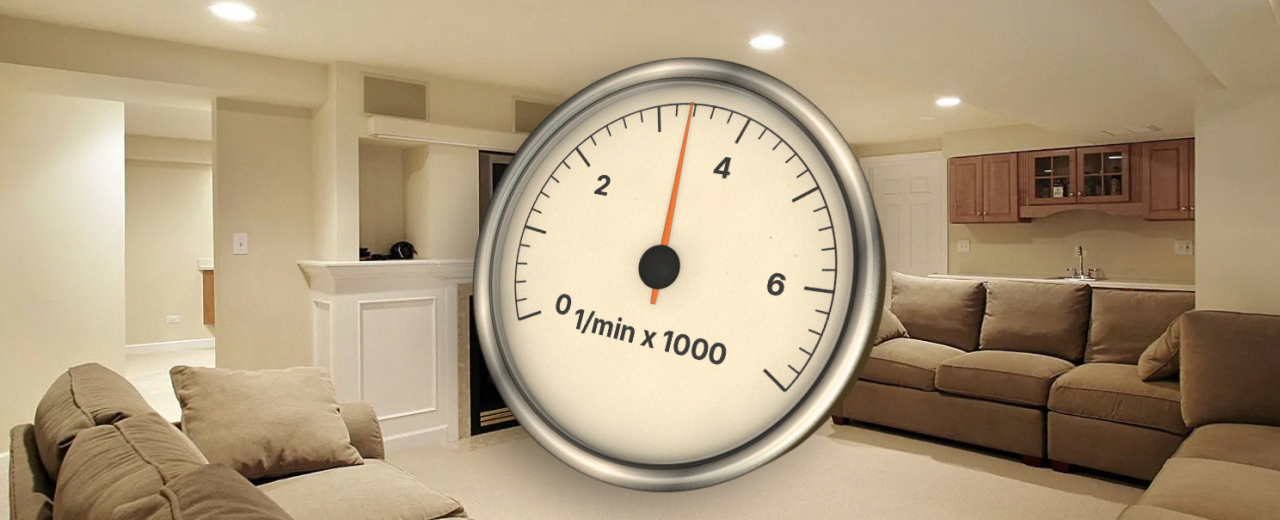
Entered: 3400 rpm
